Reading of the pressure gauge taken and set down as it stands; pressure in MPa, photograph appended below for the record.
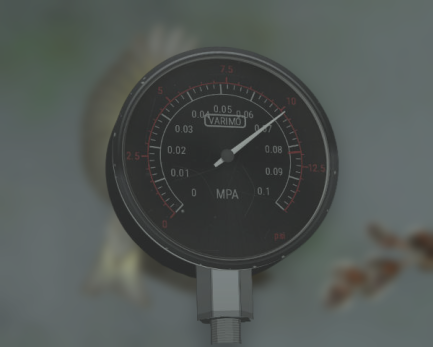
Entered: 0.07 MPa
